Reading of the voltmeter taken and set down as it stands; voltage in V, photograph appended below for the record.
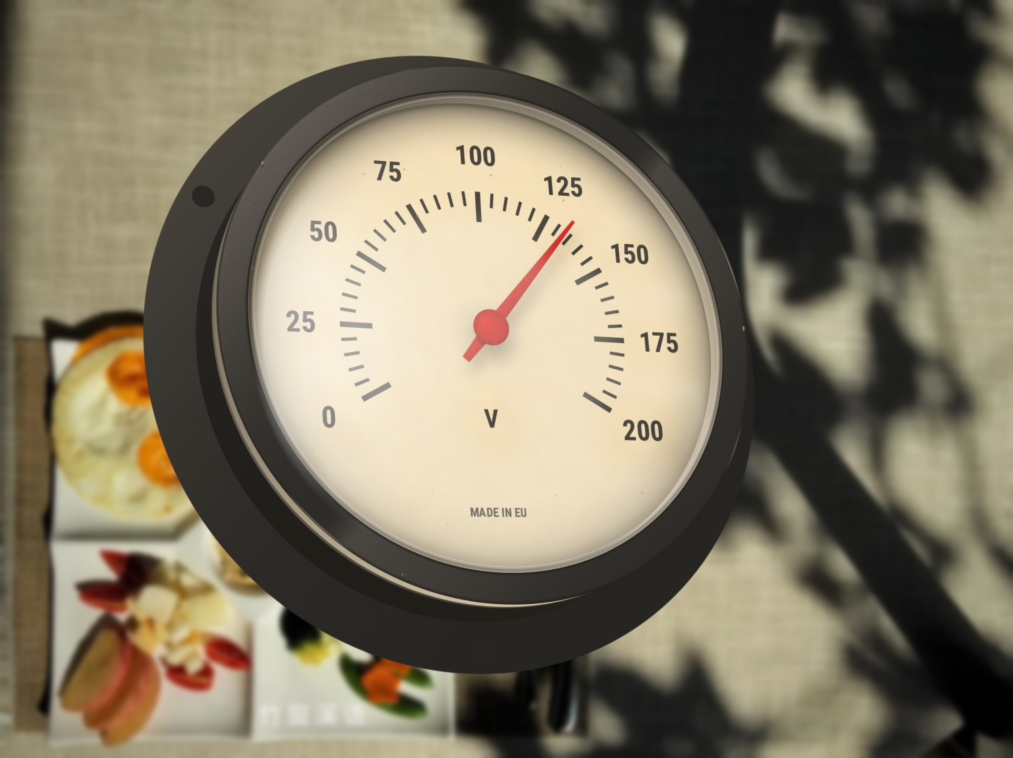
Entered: 132.5 V
